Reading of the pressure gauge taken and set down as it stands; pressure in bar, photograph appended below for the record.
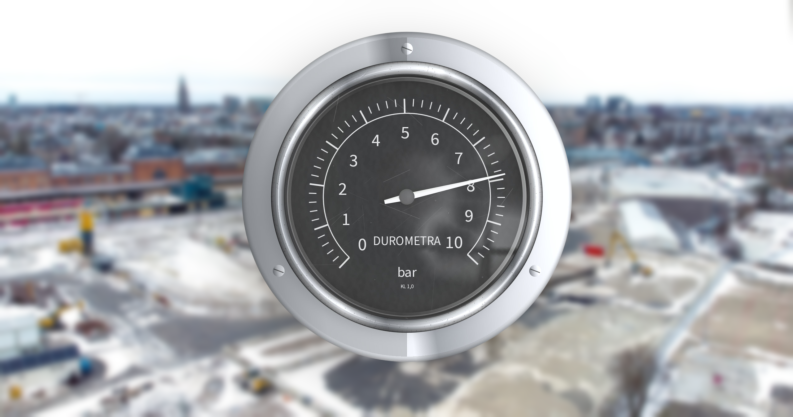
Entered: 7.9 bar
